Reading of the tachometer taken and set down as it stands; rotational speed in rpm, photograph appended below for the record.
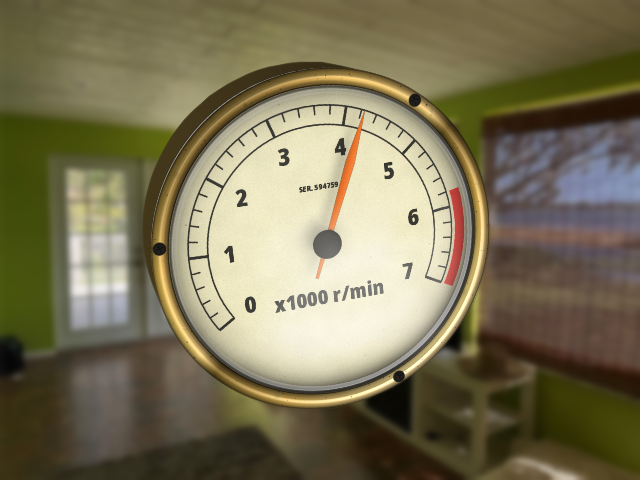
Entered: 4200 rpm
